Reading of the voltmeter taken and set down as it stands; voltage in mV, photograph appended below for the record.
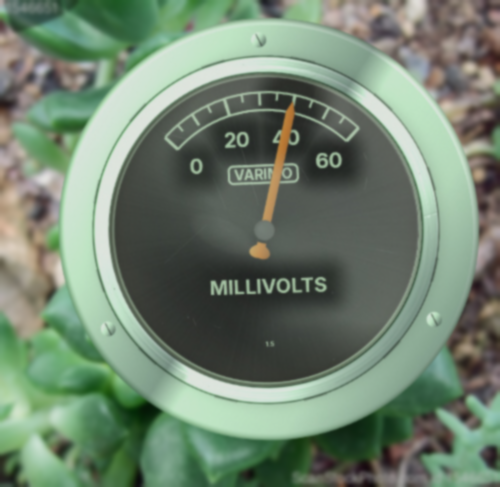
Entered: 40 mV
